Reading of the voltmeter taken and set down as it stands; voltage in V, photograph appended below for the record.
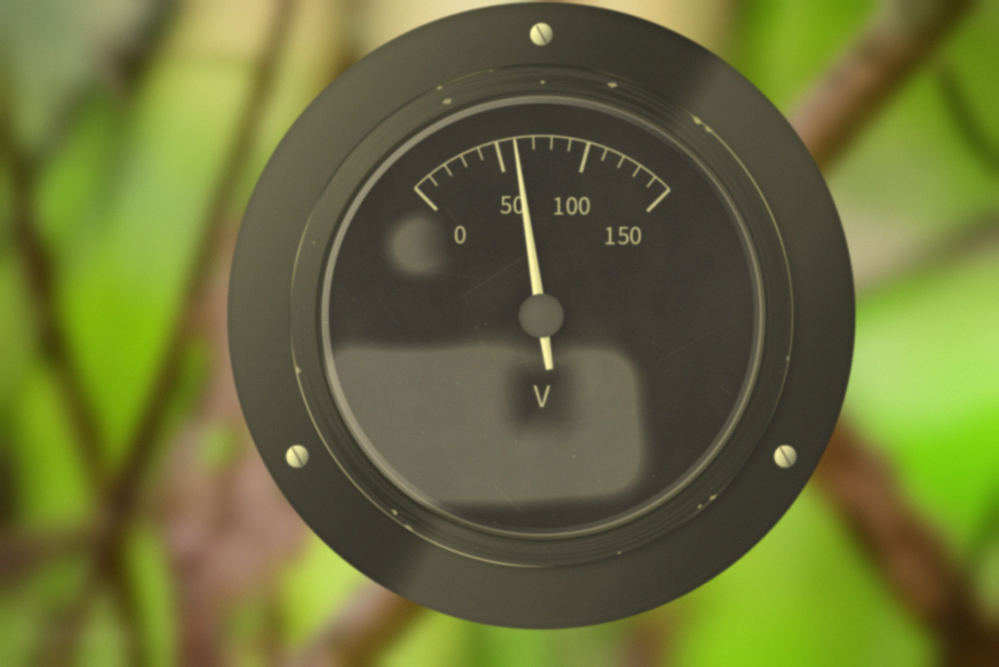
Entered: 60 V
